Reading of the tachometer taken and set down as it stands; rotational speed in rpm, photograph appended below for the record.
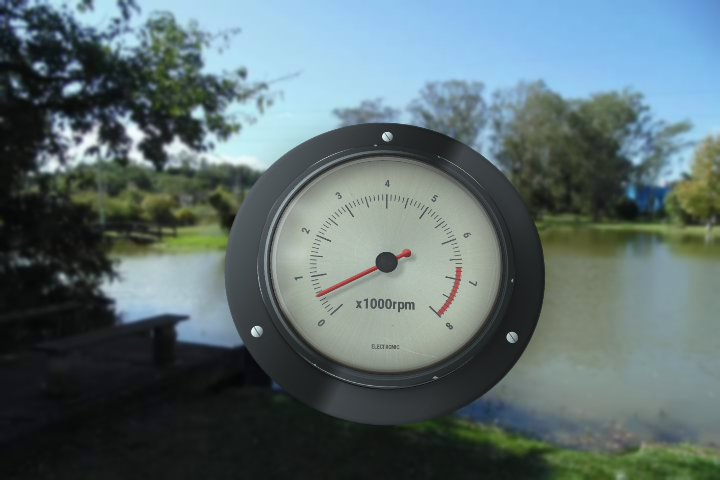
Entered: 500 rpm
